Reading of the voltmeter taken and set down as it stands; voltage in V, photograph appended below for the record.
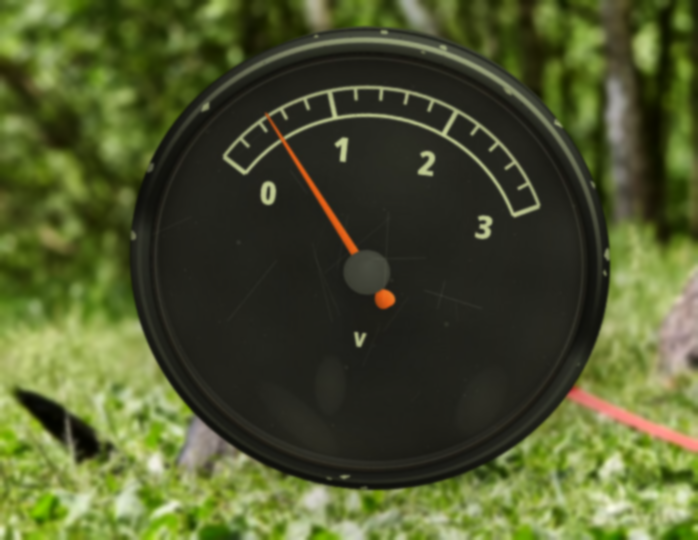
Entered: 0.5 V
